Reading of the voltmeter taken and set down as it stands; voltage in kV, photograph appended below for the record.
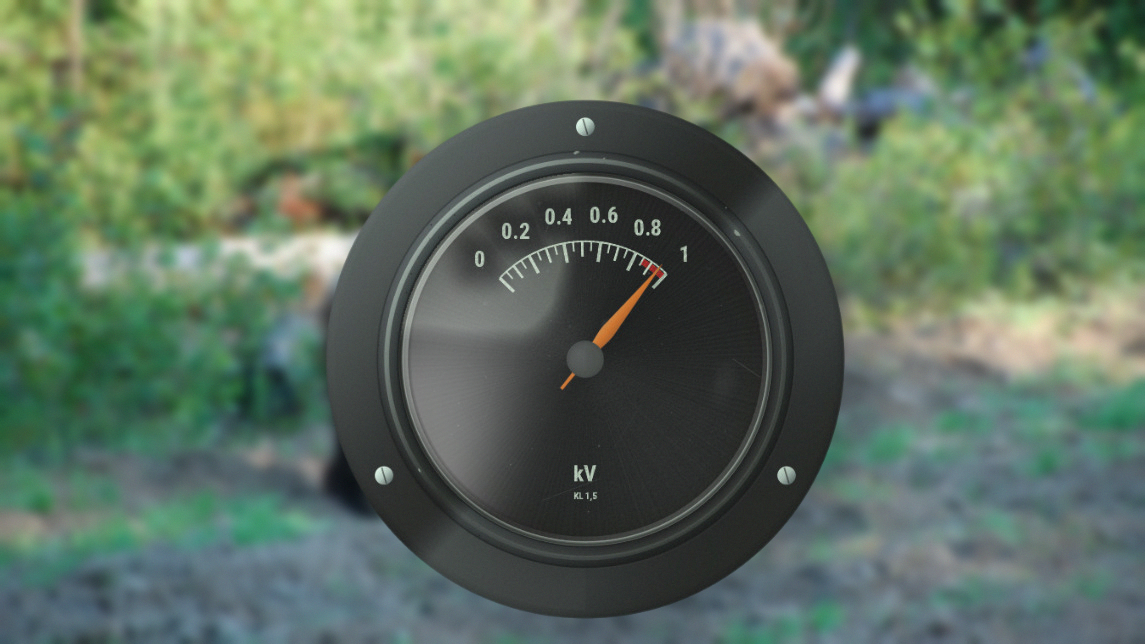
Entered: 0.95 kV
